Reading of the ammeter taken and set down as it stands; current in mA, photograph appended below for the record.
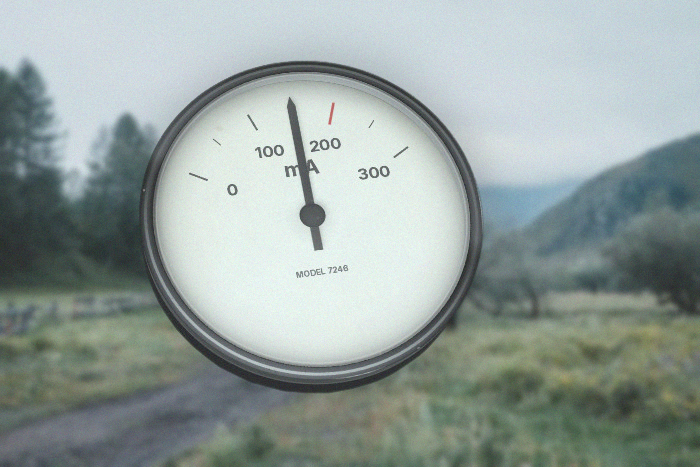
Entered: 150 mA
